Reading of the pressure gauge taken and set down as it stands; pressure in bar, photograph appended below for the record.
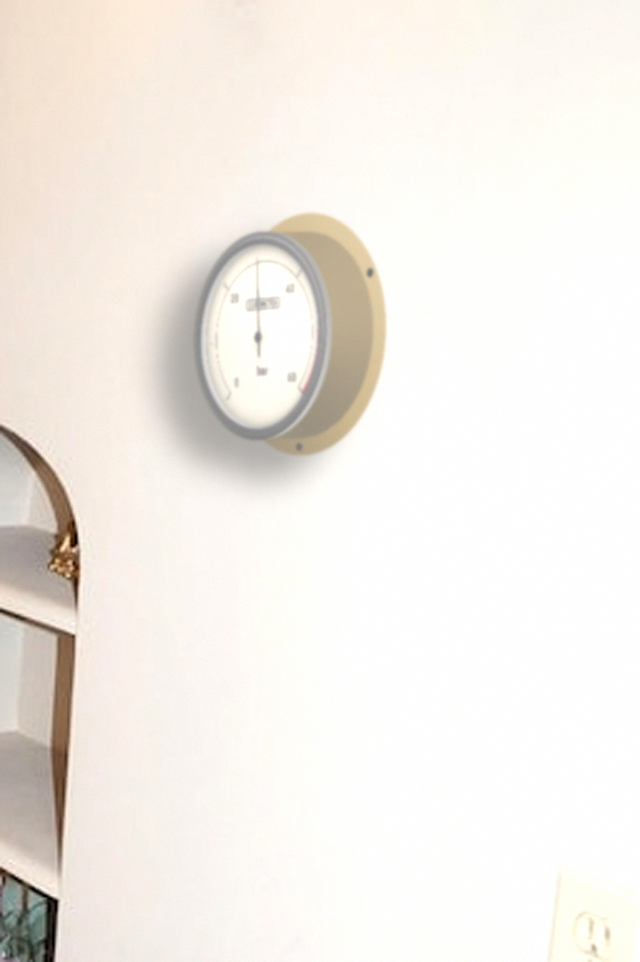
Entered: 30 bar
